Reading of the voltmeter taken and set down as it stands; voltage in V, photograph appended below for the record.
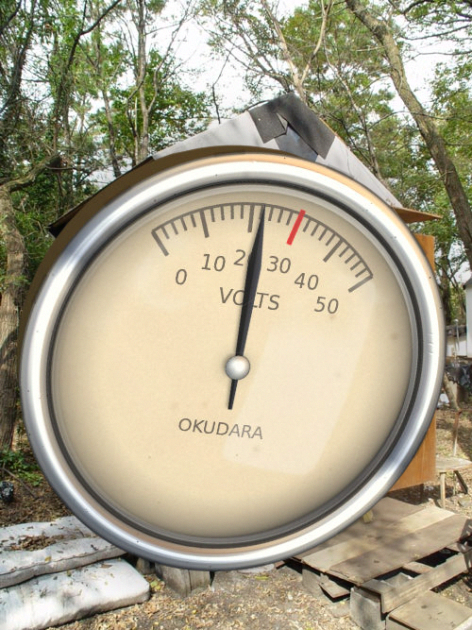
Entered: 22 V
